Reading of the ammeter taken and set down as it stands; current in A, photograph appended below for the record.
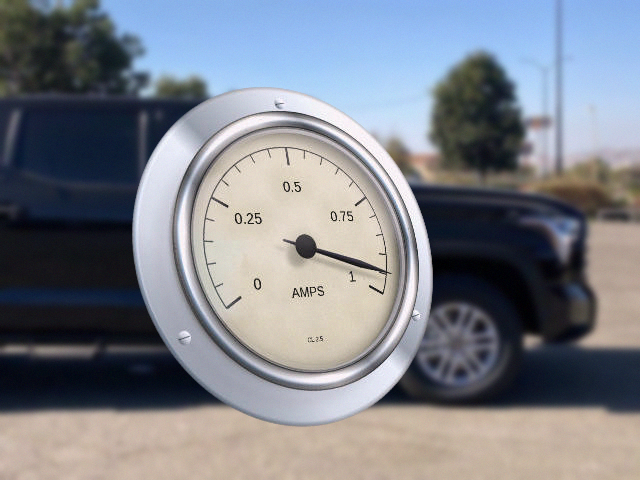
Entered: 0.95 A
